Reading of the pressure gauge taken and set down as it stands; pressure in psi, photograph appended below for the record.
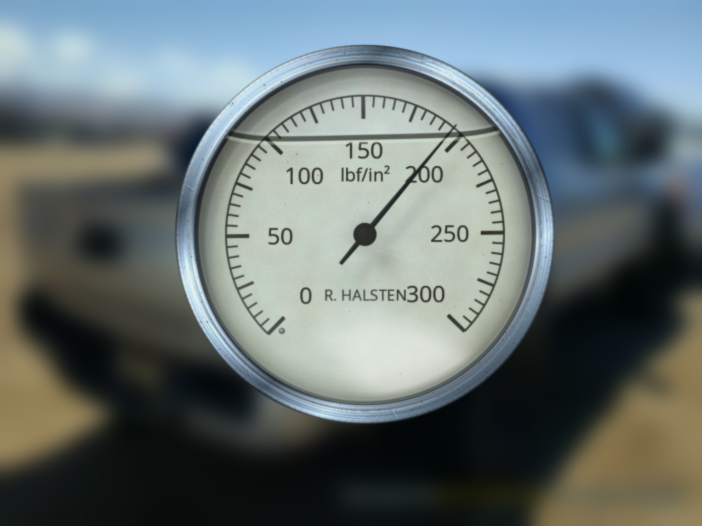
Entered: 195 psi
